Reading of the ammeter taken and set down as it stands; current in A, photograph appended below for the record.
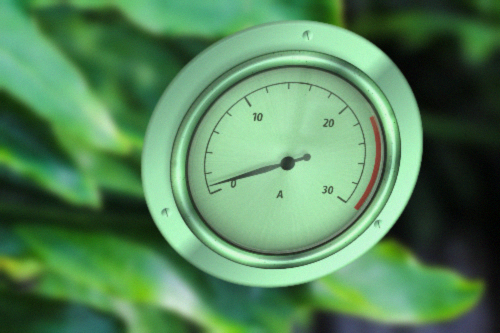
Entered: 1 A
